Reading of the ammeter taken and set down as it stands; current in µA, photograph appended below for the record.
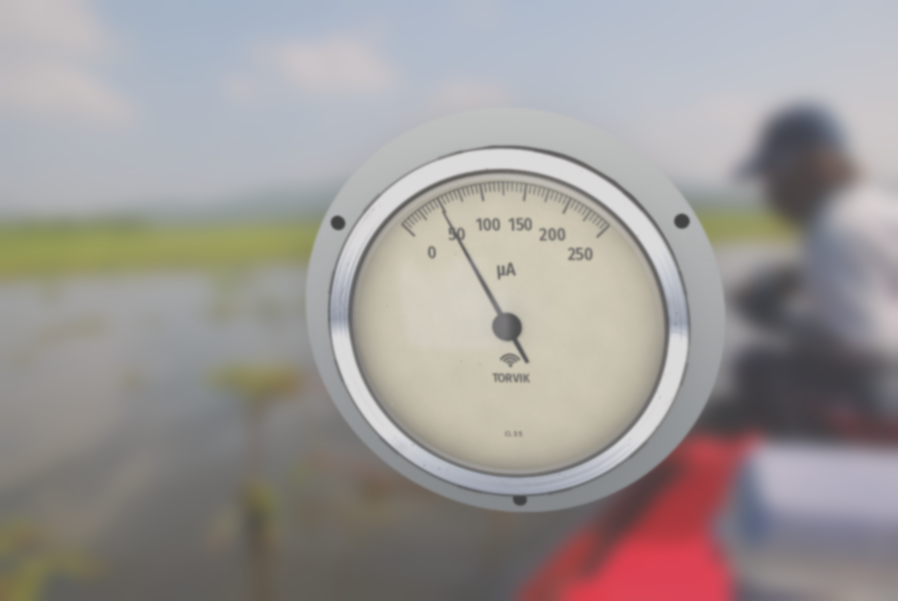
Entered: 50 µA
